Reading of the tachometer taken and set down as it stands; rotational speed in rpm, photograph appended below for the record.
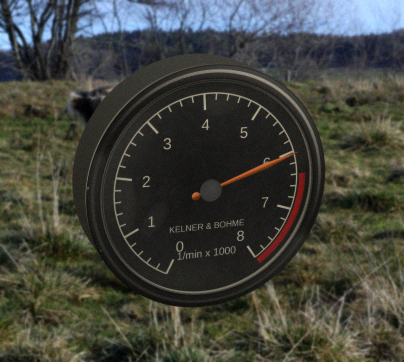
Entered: 6000 rpm
